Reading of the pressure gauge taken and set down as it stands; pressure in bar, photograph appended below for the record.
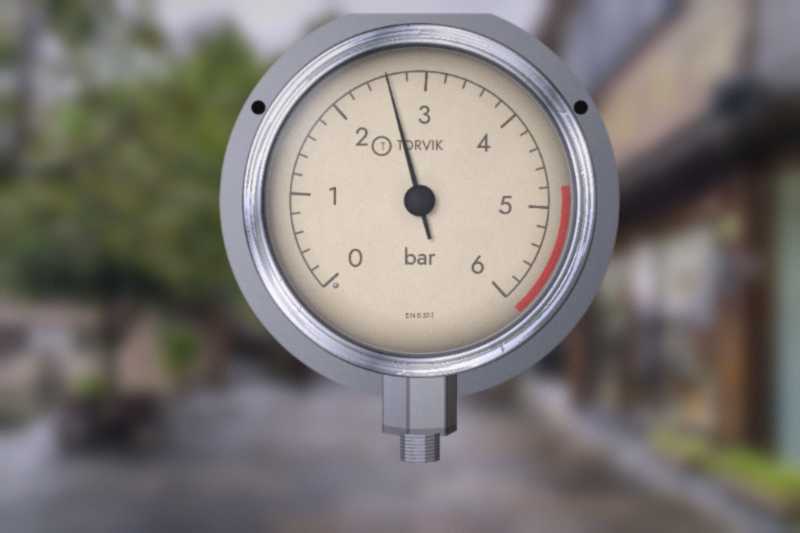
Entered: 2.6 bar
